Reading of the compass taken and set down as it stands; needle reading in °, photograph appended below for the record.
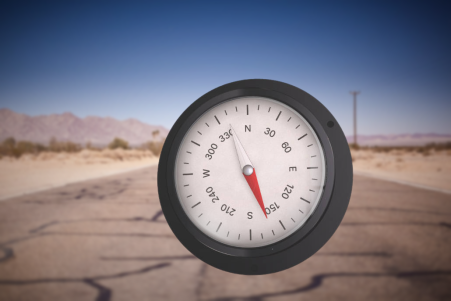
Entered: 160 °
